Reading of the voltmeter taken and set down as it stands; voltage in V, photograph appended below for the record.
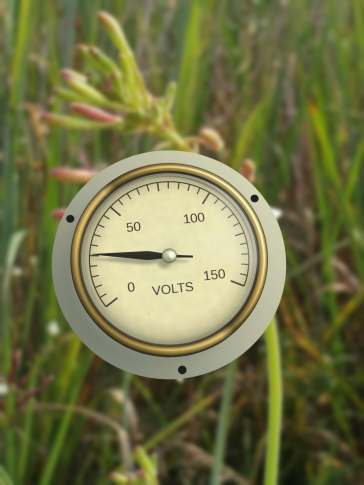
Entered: 25 V
